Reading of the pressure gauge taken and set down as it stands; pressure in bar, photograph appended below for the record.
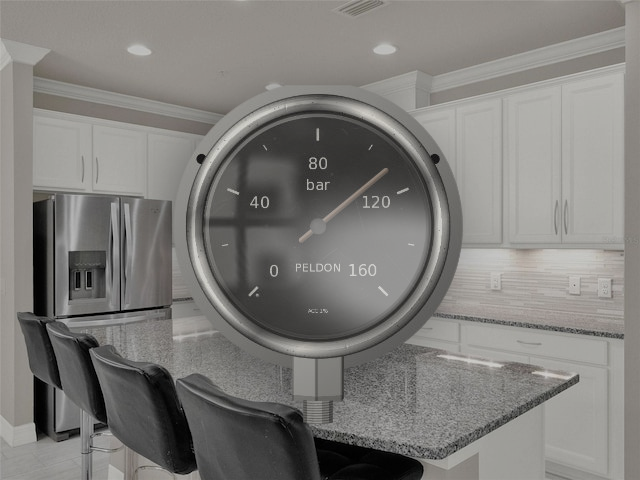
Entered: 110 bar
